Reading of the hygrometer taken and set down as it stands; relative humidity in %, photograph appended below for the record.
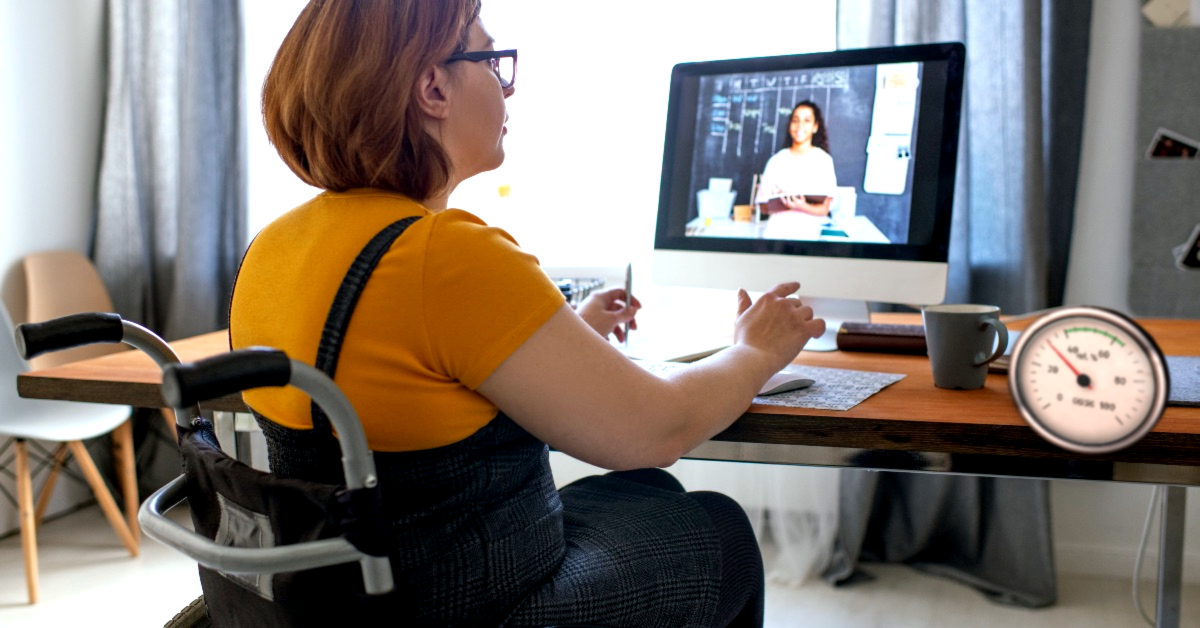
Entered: 32 %
